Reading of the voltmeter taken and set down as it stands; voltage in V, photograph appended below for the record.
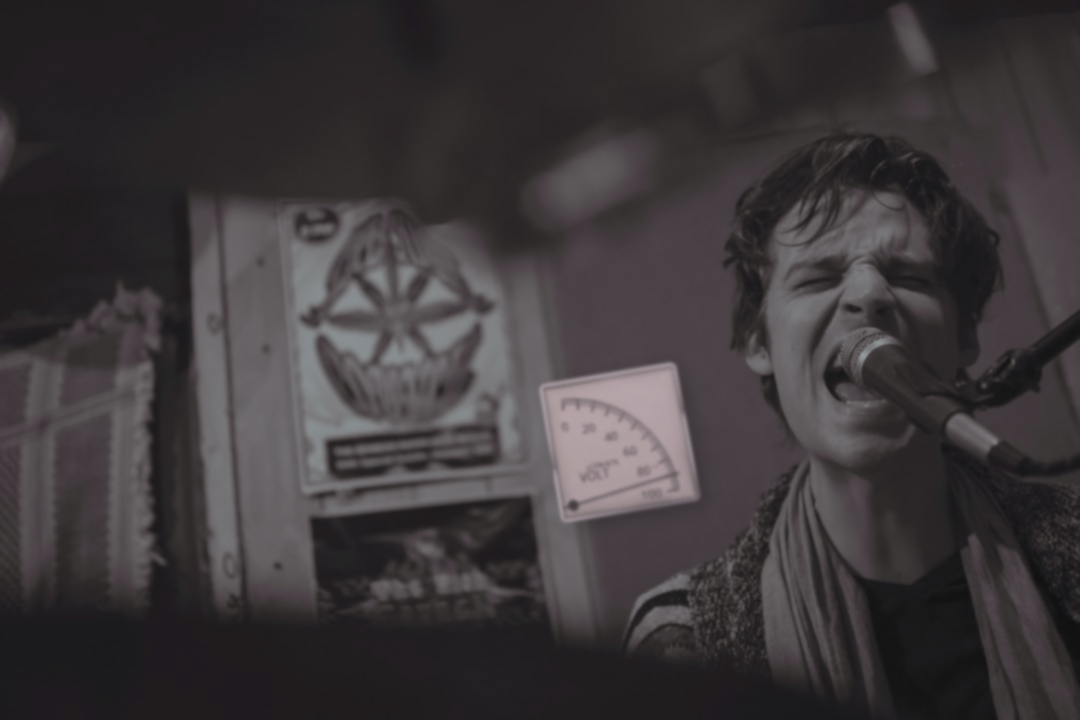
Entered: 90 V
